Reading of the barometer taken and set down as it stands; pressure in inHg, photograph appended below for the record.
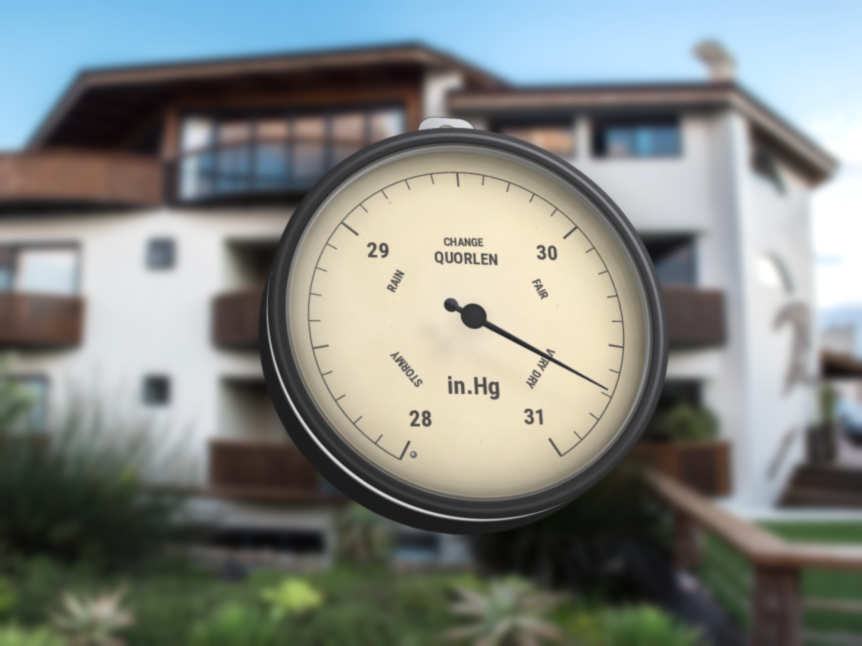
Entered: 30.7 inHg
